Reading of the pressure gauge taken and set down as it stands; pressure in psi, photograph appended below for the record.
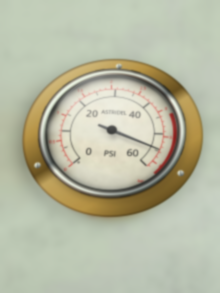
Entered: 55 psi
